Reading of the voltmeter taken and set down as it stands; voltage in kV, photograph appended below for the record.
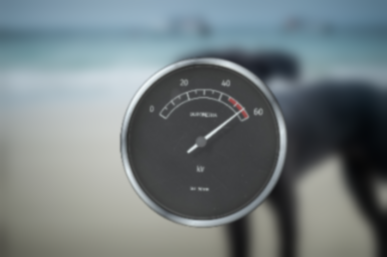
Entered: 55 kV
